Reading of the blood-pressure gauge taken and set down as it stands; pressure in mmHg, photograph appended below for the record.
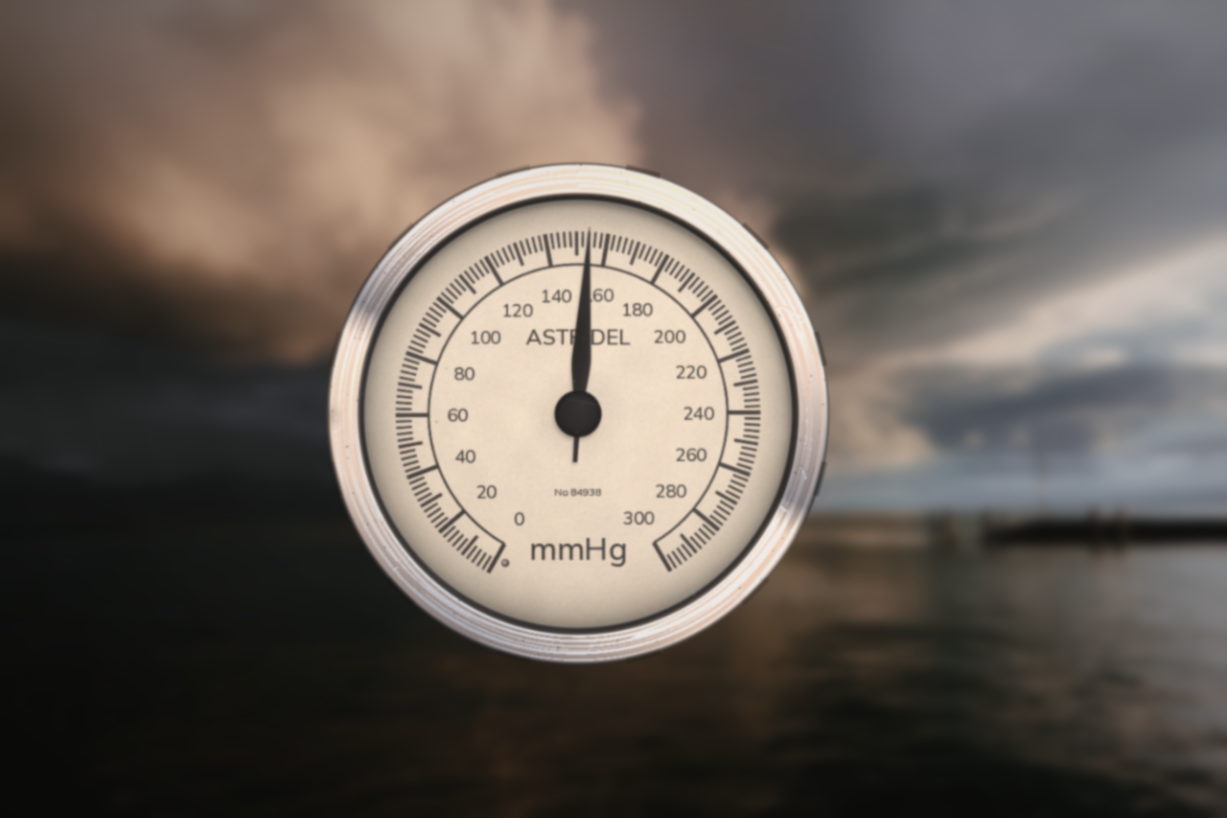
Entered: 154 mmHg
